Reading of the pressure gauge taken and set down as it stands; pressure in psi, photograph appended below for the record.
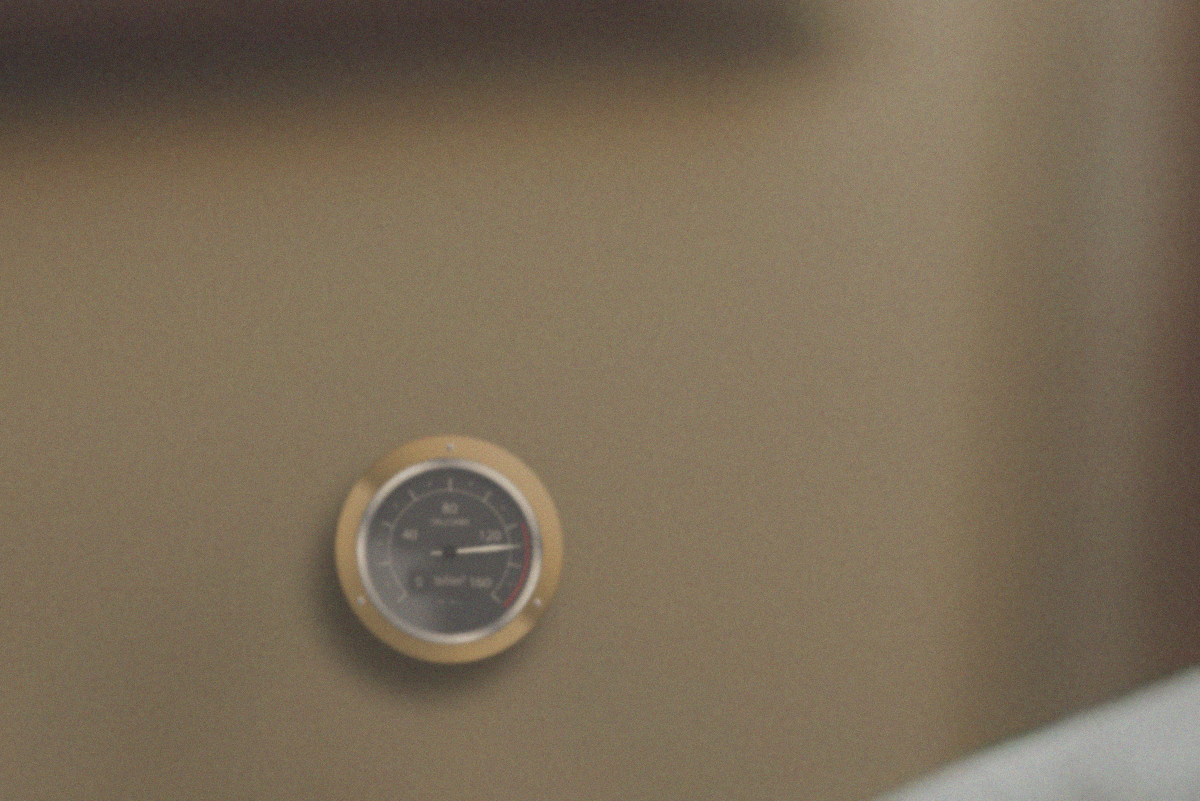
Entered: 130 psi
